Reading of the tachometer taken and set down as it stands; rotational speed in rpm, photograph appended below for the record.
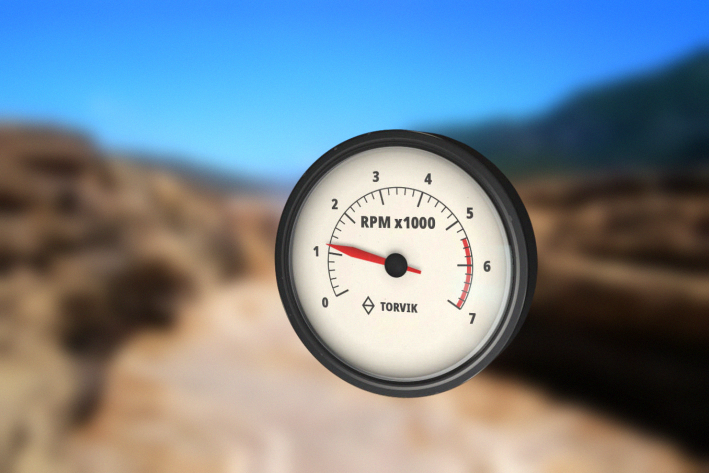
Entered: 1200 rpm
